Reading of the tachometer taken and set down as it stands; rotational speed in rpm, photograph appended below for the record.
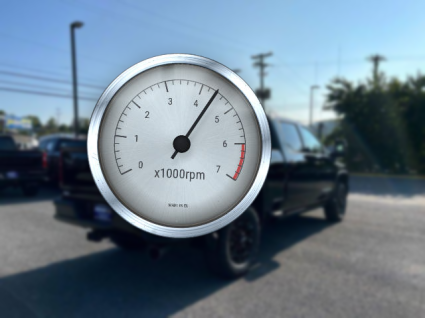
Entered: 4400 rpm
